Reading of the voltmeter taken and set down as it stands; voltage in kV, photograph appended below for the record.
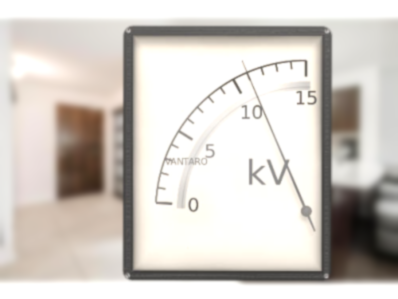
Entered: 11 kV
